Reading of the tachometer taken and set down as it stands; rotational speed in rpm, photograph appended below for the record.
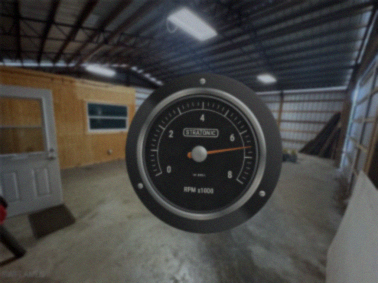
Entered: 6600 rpm
